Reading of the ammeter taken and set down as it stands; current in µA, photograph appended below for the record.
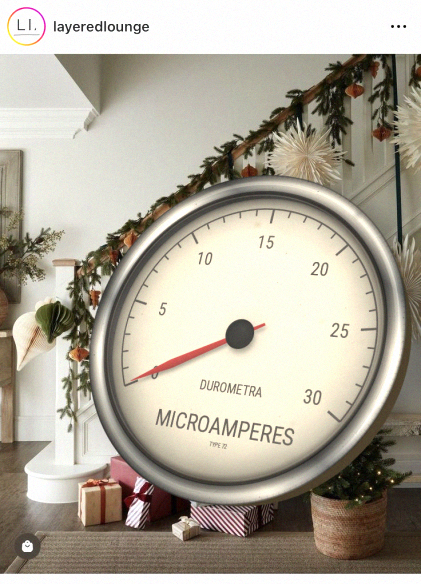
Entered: 0 µA
